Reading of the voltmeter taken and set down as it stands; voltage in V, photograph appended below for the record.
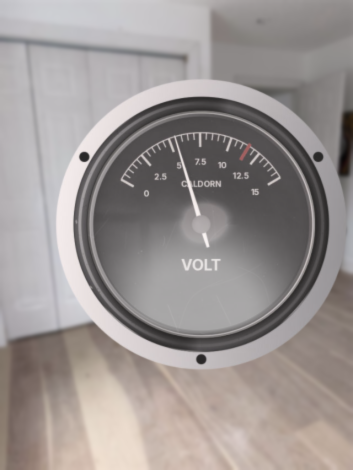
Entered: 5.5 V
